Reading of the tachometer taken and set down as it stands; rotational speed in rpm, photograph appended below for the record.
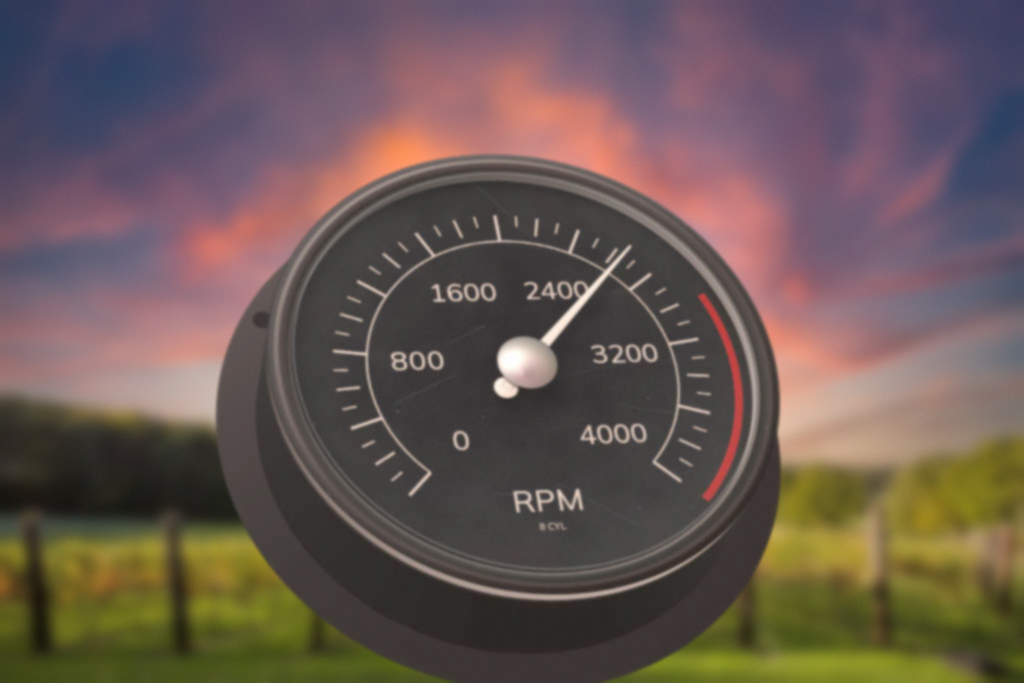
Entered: 2650 rpm
